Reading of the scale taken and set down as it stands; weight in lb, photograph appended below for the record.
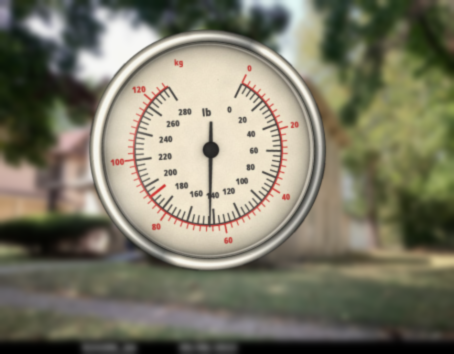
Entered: 144 lb
